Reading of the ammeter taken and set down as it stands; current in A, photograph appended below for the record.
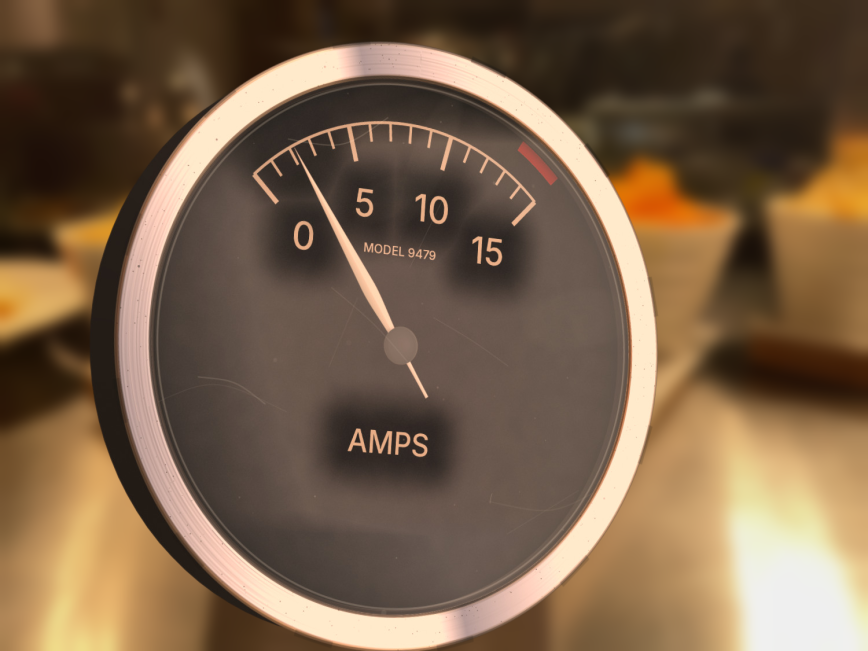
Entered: 2 A
